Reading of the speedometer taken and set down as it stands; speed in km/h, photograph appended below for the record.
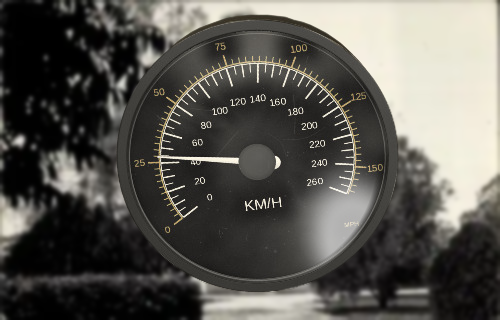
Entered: 45 km/h
